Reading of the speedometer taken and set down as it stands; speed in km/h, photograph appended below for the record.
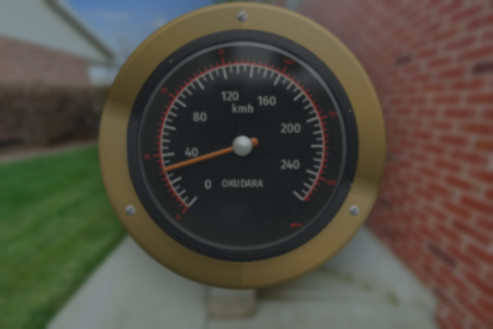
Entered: 30 km/h
